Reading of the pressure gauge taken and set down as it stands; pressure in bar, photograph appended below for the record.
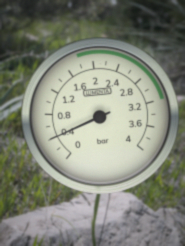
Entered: 0.4 bar
